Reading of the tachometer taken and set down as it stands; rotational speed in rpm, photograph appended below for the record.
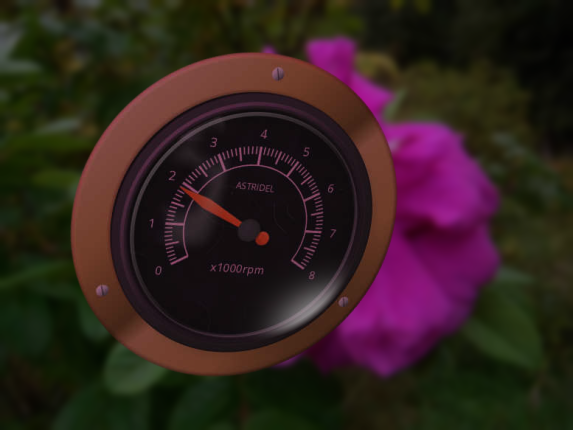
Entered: 1900 rpm
